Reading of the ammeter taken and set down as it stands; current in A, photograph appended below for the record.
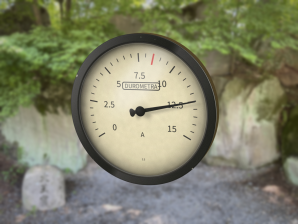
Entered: 12.5 A
